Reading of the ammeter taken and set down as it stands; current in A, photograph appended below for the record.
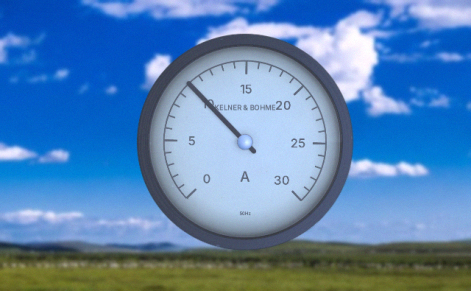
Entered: 10 A
